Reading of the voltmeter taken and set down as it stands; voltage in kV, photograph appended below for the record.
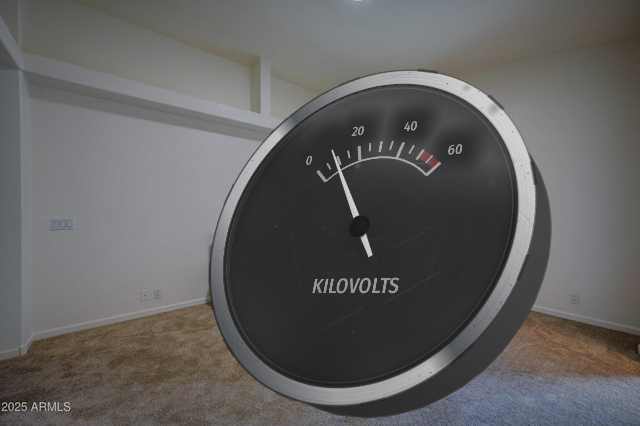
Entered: 10 kV
